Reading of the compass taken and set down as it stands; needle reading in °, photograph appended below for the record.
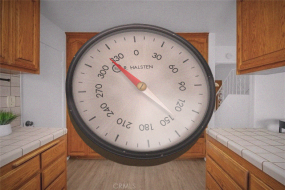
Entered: 320 °
